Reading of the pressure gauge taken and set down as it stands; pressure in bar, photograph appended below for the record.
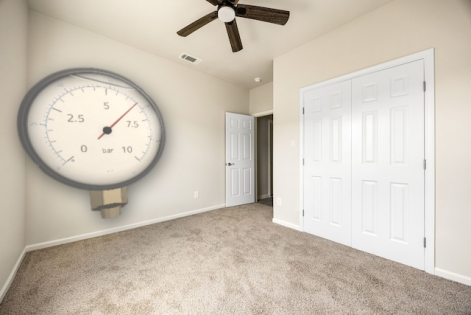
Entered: 6.5 bar
